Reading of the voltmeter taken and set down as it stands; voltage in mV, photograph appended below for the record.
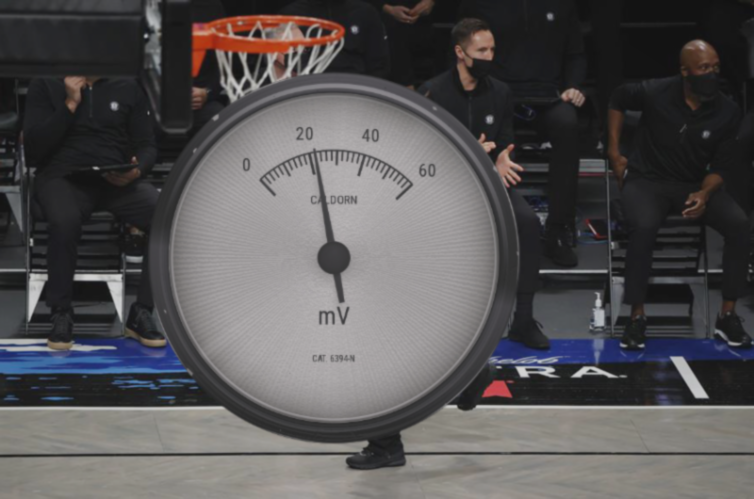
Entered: 22 mV
